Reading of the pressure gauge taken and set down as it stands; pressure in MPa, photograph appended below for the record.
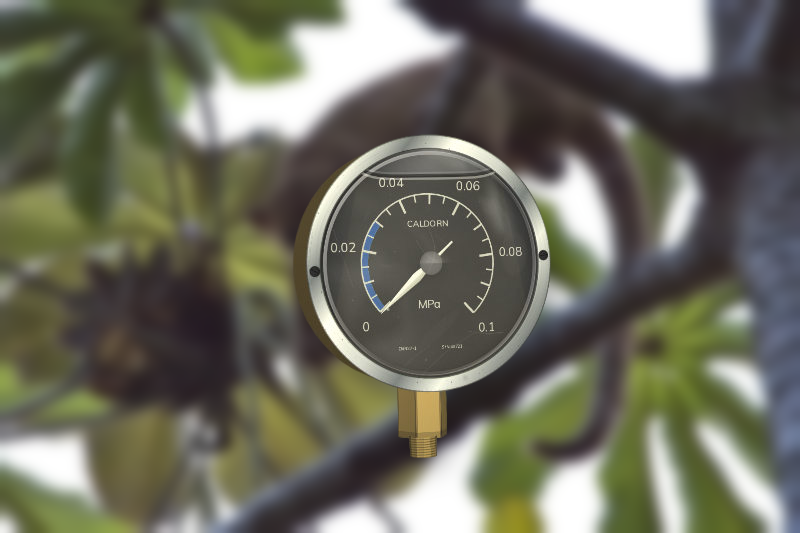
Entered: 0 MPa
